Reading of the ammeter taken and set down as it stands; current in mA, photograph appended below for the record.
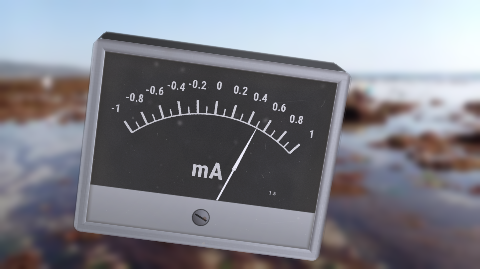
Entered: 0.5 mA
